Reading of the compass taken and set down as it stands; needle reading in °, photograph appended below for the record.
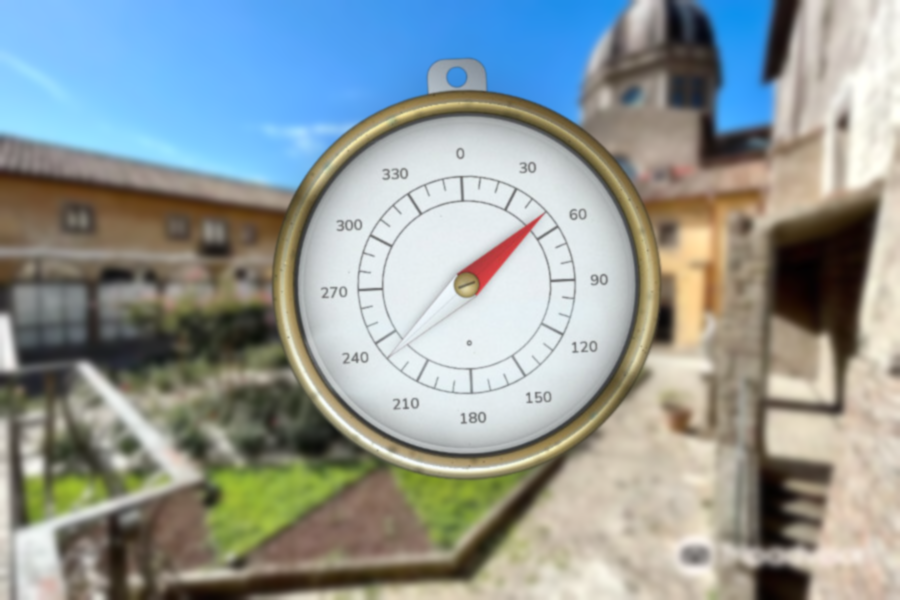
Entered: 50 °
